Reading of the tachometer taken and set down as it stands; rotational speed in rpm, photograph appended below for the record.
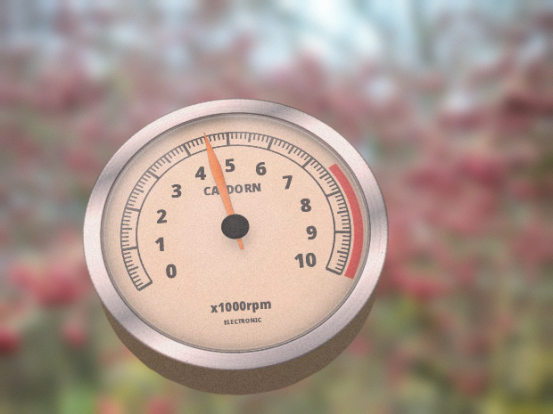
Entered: 4500 rpm
